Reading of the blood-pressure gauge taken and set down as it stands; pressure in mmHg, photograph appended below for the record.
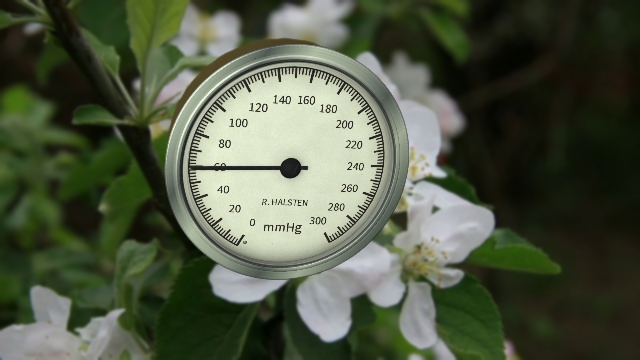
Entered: 60 mmHg
